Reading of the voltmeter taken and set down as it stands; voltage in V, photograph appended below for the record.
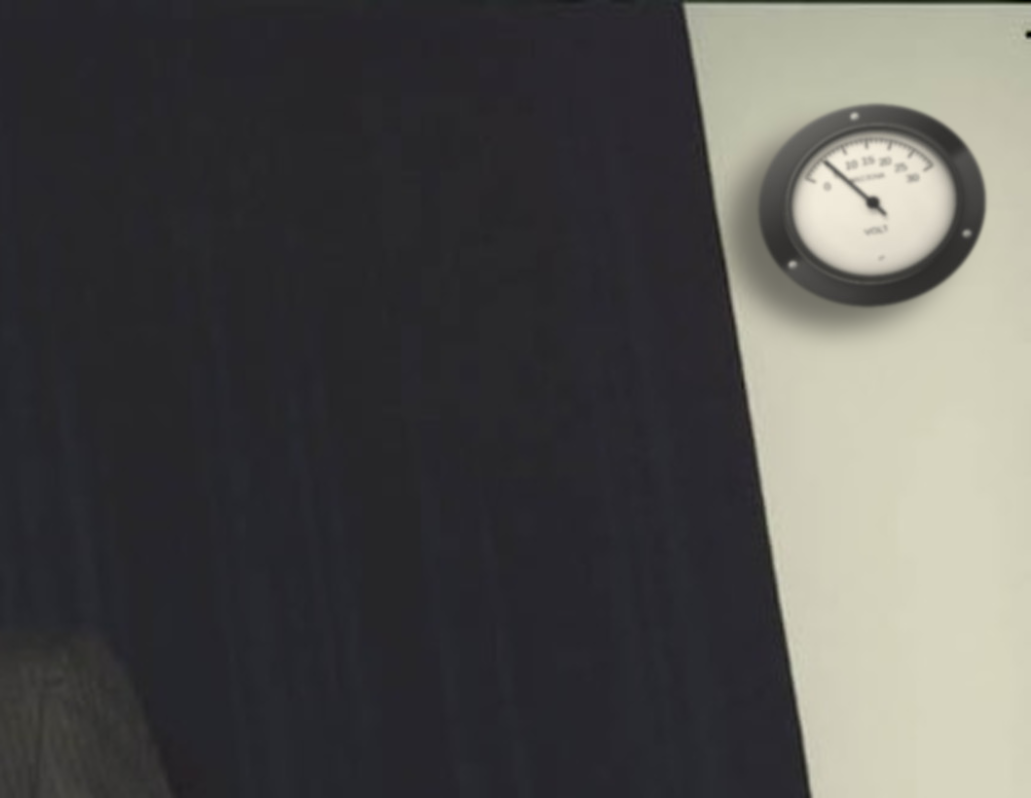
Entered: 5 V
